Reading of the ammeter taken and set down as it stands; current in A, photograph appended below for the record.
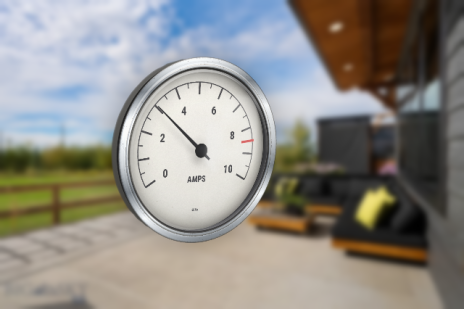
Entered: 3 A
